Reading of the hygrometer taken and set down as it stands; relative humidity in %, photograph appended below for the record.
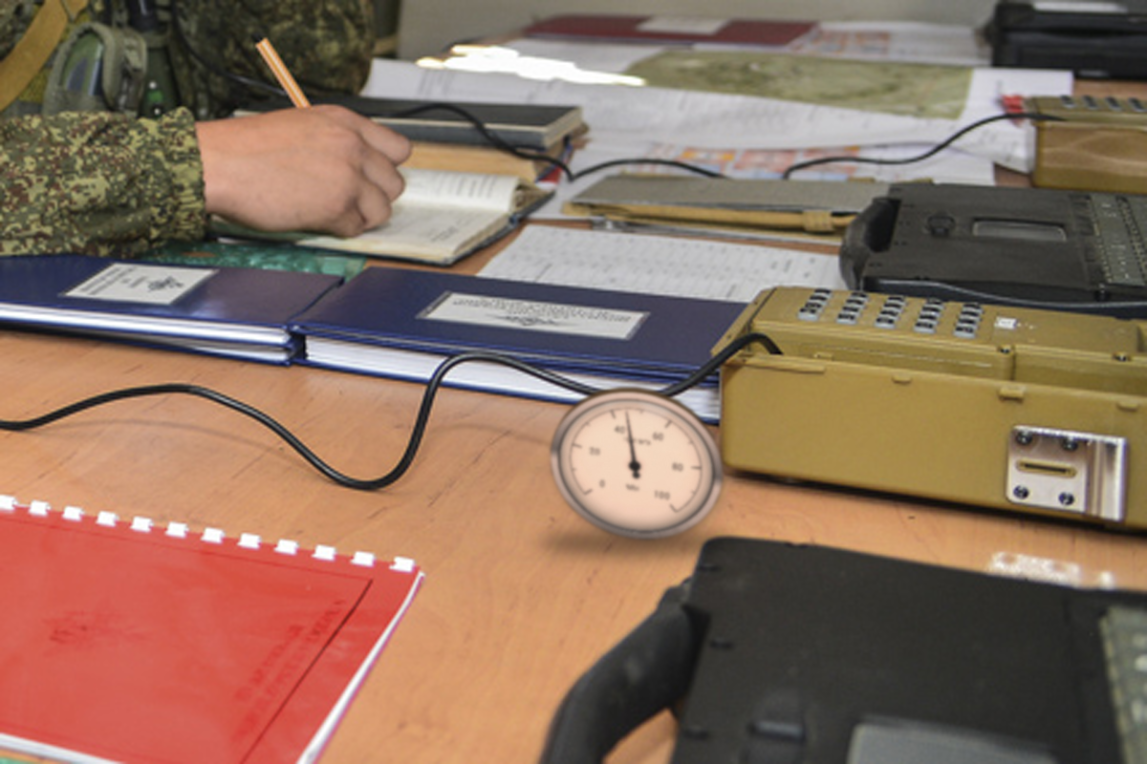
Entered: 45 %
